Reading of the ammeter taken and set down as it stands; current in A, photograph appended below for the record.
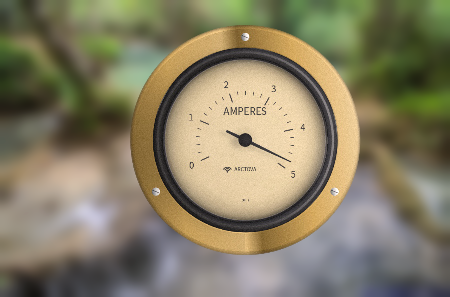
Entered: 4.8 A
